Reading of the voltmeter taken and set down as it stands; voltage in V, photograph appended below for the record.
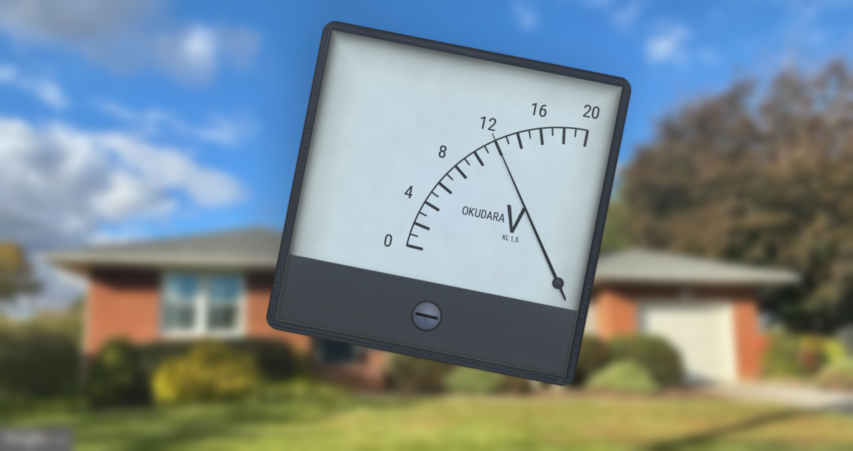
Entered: 12 V
